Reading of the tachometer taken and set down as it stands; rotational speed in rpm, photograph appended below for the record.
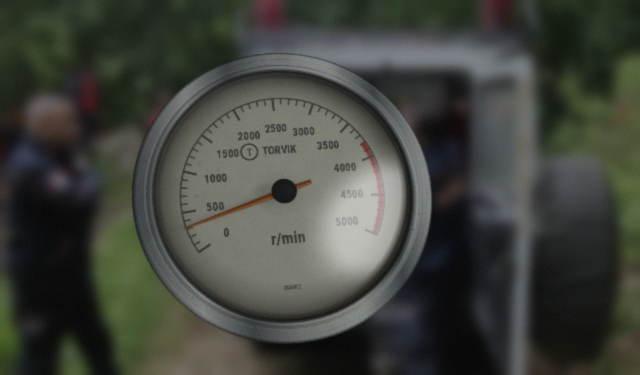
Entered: 300 rpm
